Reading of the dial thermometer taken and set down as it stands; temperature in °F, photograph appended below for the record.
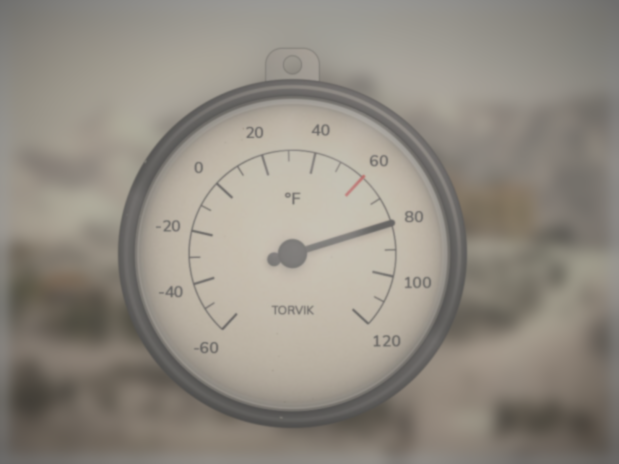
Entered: 80 °F
